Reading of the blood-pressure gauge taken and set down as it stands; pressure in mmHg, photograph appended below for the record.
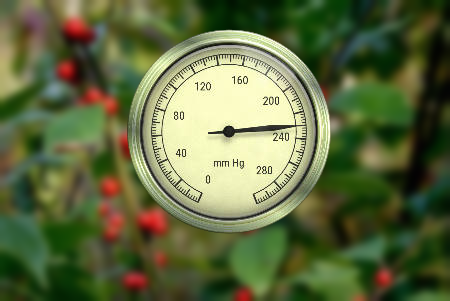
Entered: 230 mmHg
